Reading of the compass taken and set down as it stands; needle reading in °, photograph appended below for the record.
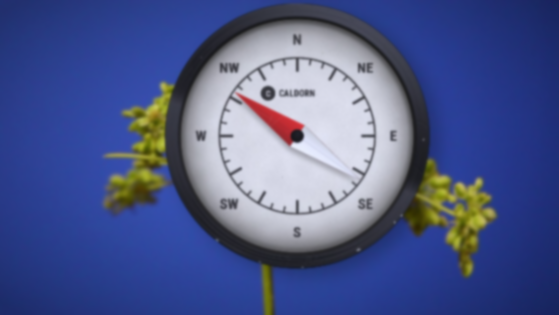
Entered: 305 °
